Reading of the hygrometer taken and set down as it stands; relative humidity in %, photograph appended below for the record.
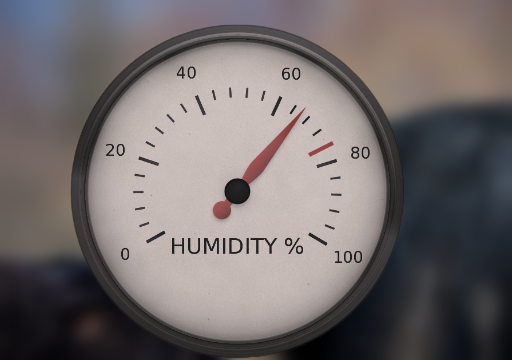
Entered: 66 %
